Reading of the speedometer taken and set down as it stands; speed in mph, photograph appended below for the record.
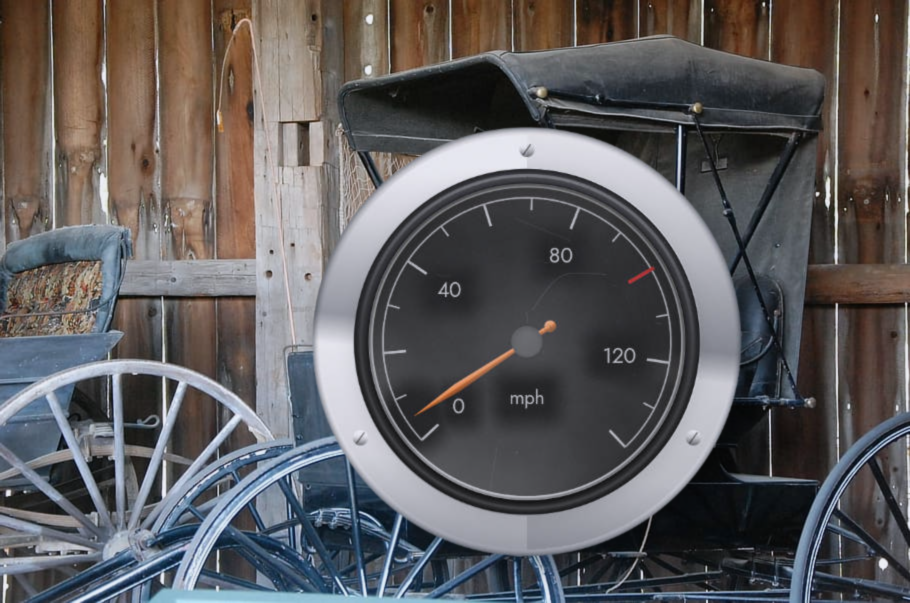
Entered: 5 mph
